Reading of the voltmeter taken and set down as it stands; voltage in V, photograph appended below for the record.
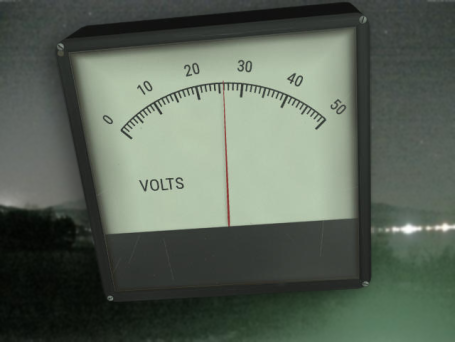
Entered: 26 V
